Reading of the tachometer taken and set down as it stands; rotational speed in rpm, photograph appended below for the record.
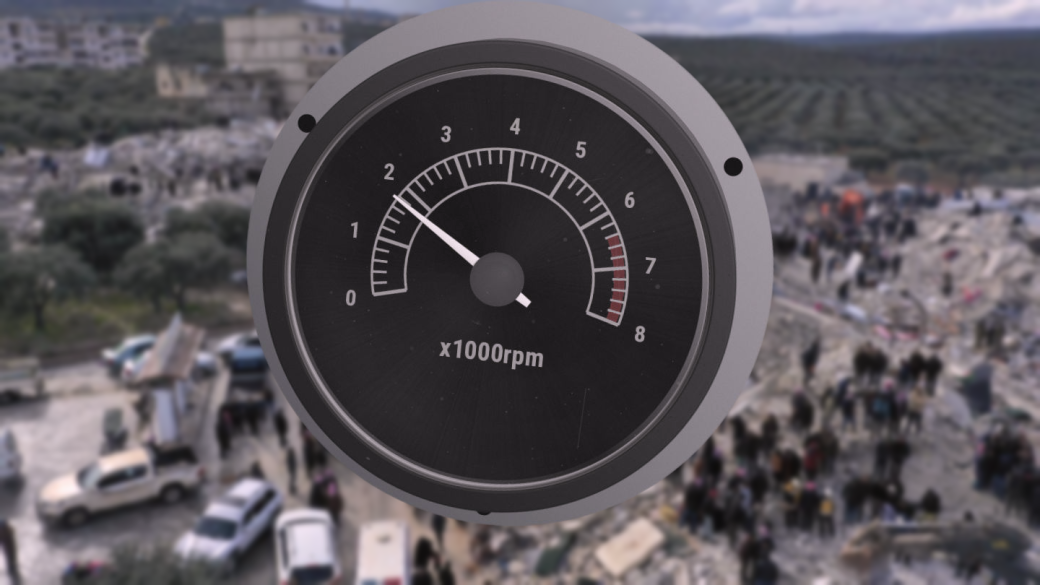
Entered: 1800 rpm
